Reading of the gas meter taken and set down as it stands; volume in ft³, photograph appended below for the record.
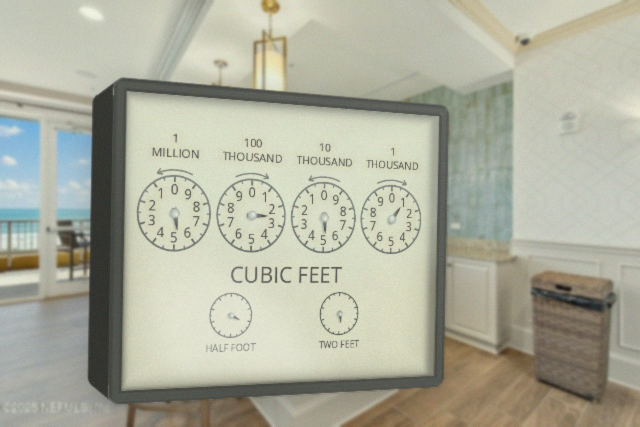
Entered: 525100 ft³
